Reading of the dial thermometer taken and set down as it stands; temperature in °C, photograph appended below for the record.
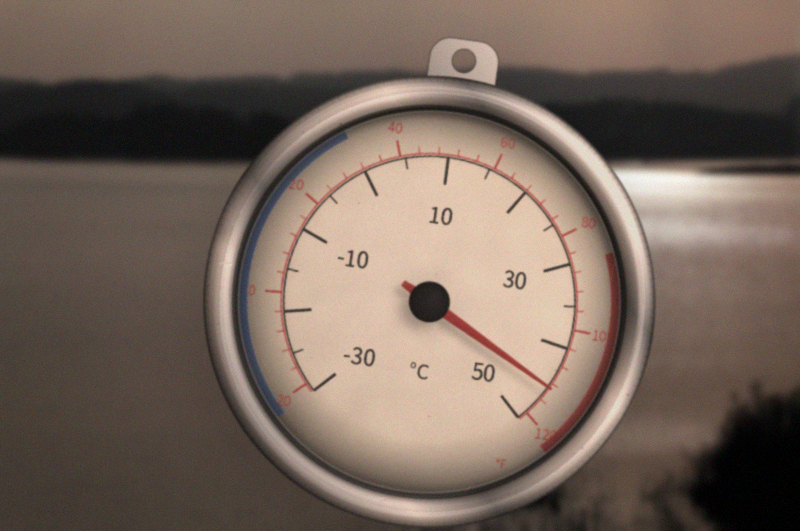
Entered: 45 °C
